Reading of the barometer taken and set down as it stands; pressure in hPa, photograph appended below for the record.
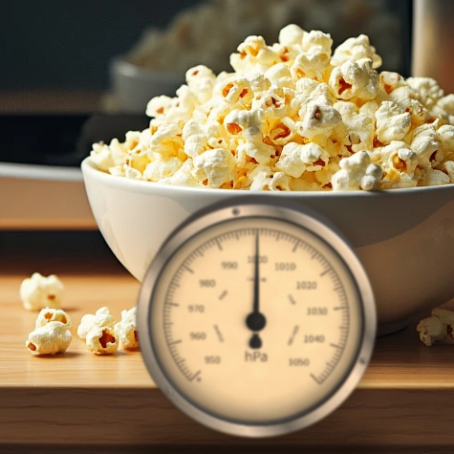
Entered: 1000 hPa
